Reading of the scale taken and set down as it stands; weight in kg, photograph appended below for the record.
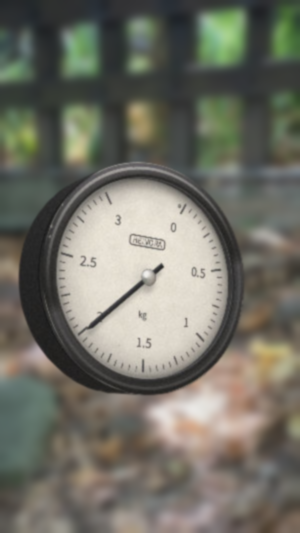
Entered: 2 kg
